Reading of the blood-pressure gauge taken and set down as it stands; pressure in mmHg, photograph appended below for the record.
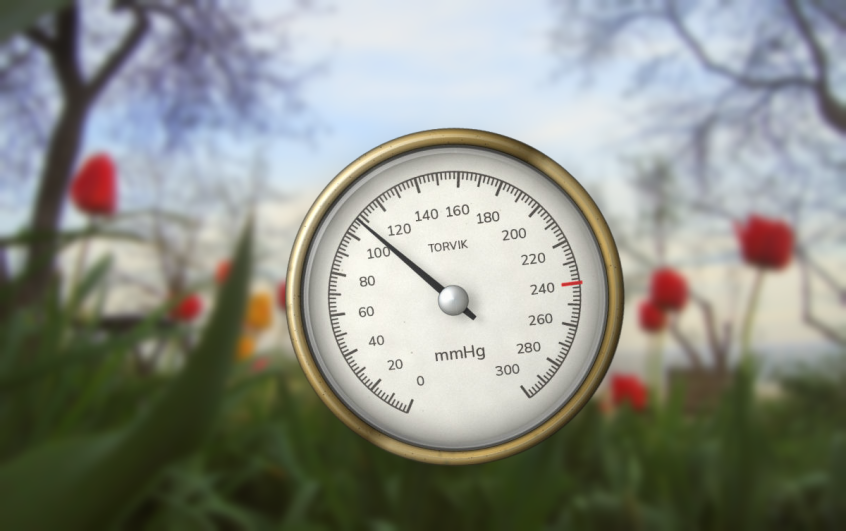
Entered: 108 mmHg
